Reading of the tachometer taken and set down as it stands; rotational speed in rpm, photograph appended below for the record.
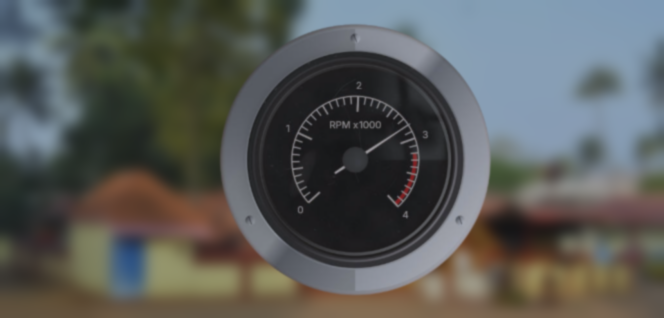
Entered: 2800 rpm
